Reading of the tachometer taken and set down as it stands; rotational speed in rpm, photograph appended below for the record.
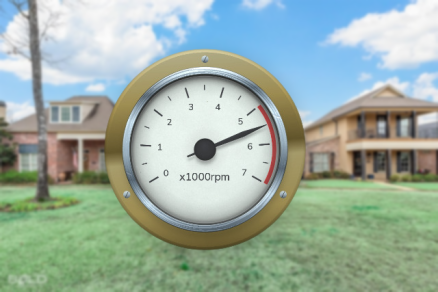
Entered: 5500 rpm
